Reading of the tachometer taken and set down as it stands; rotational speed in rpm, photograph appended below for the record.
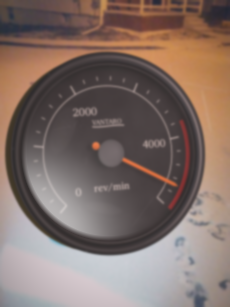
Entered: 4700 rpm
